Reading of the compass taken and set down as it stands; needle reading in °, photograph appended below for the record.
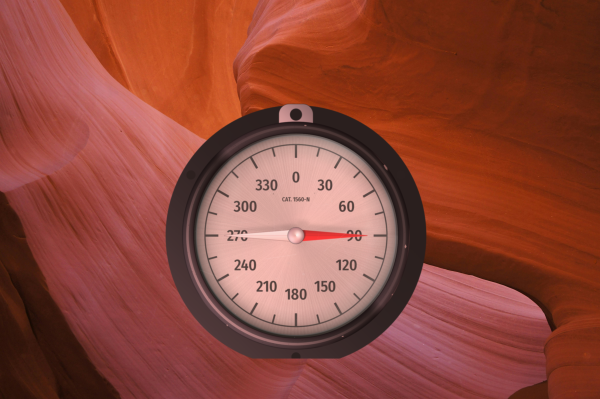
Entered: 90 °
